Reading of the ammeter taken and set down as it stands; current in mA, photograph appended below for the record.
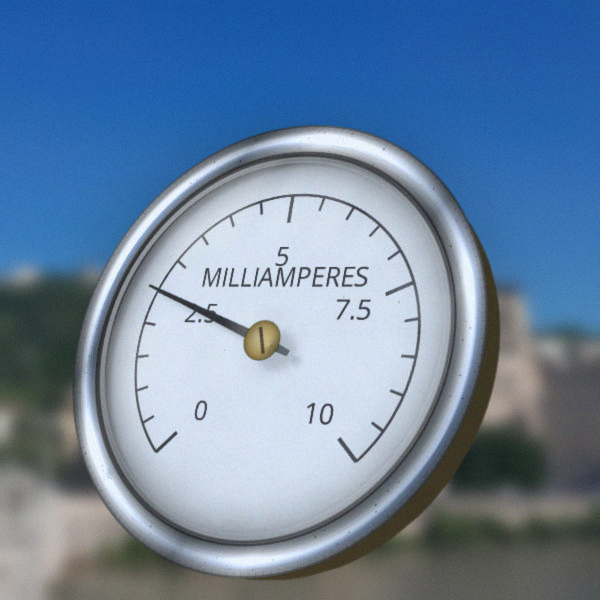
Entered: 2.5 mA
